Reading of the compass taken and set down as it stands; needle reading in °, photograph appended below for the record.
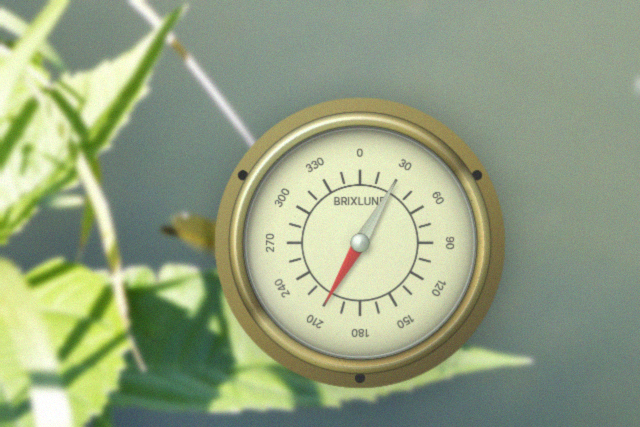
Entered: 210 °
